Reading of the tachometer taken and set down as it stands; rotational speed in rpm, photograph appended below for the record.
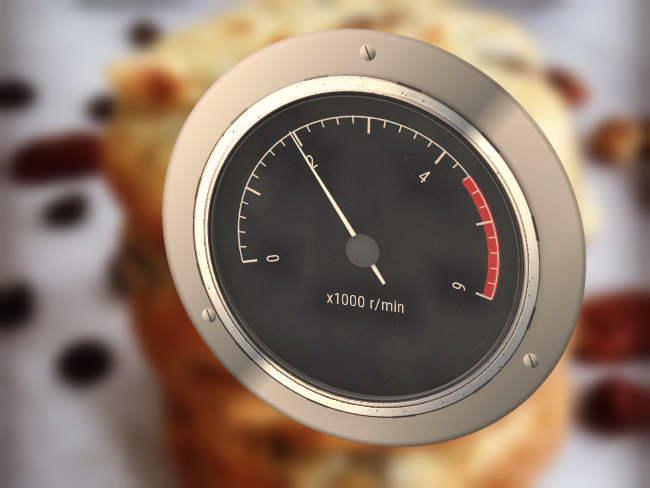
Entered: 2000 rpm
